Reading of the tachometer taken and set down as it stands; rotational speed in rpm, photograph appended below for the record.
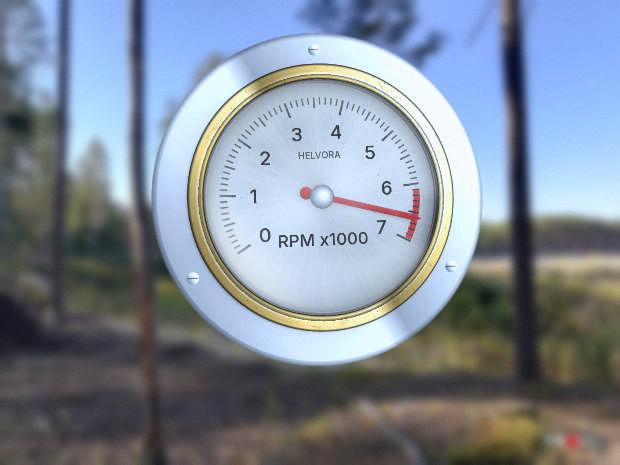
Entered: 6600 rpm
